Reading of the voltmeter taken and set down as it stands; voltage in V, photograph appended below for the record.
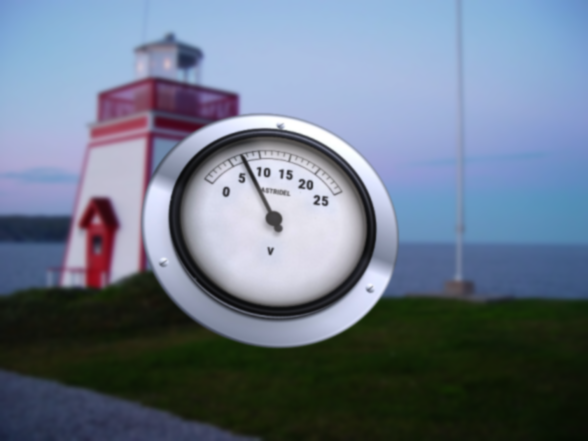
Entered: 7 V
